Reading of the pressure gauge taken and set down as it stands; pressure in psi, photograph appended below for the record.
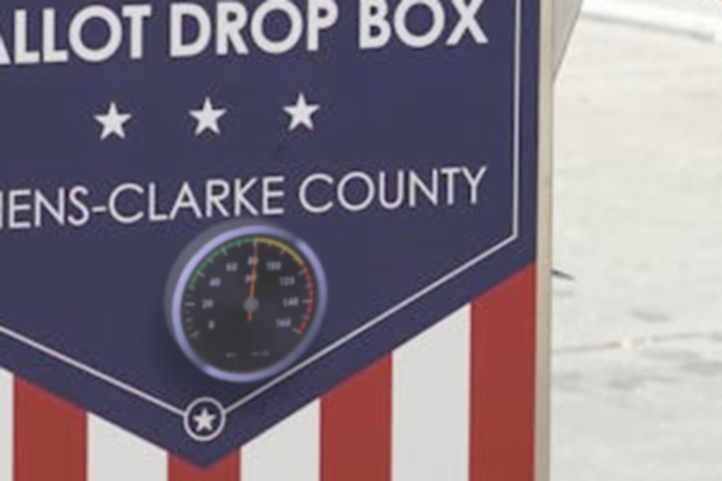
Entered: 80 psi
